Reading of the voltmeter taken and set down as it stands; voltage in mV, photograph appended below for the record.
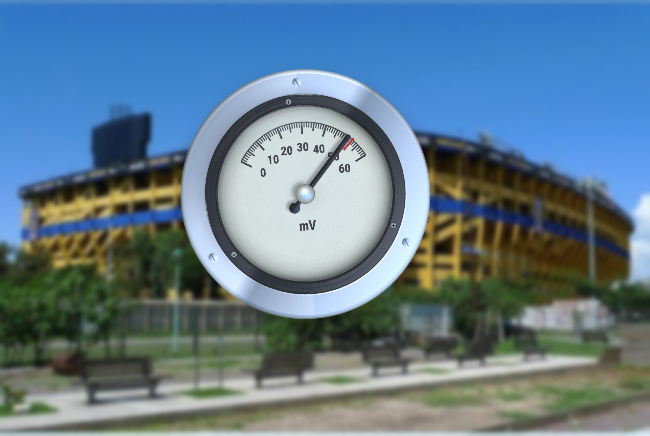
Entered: 50 mV
